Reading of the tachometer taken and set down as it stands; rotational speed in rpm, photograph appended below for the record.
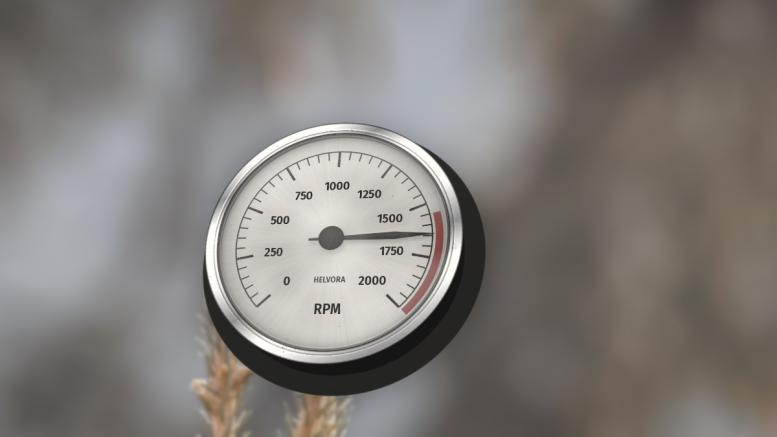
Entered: 1650 rpm
